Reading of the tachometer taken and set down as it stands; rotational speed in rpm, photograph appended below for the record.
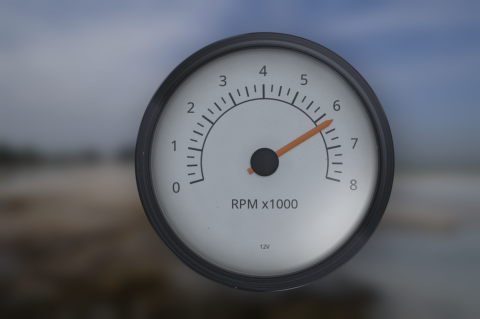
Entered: 6250 rpm
